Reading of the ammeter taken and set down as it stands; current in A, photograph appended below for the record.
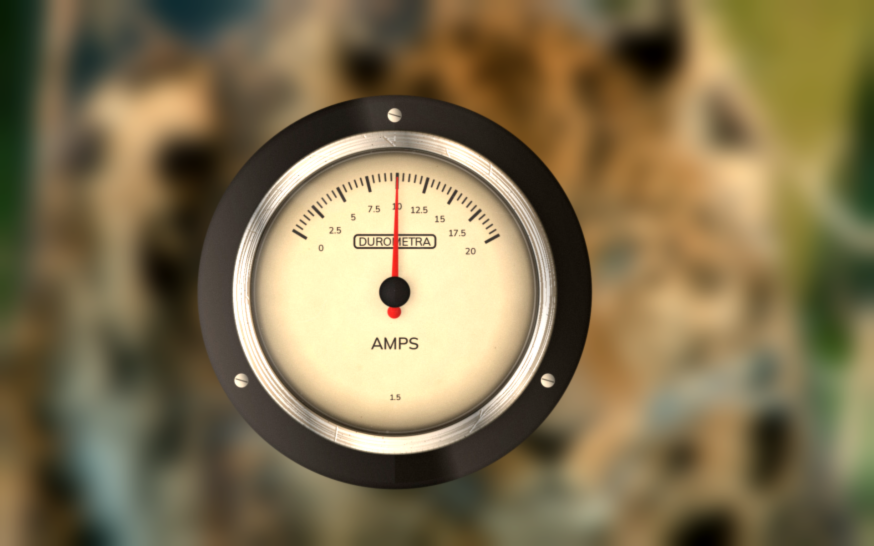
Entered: 10 A
